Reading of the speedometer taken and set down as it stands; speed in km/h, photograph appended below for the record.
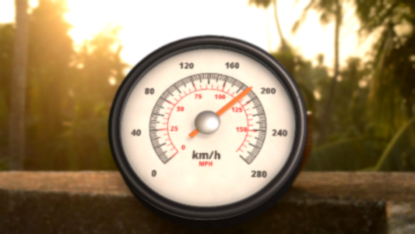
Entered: 190 km/h
